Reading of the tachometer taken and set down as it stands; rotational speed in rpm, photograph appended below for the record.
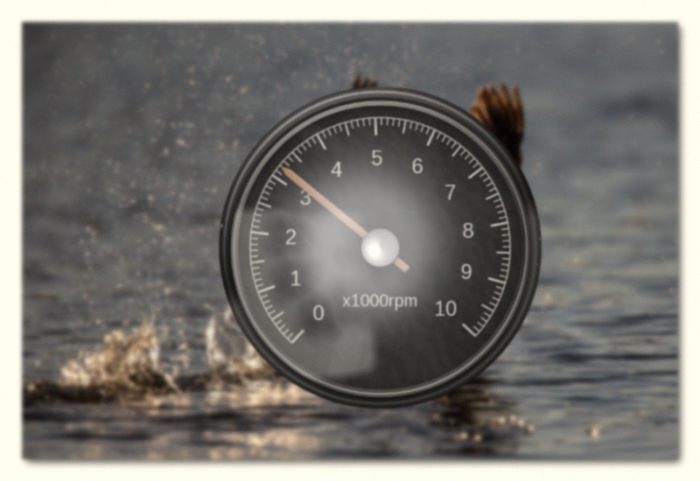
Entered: 3200 rpm
